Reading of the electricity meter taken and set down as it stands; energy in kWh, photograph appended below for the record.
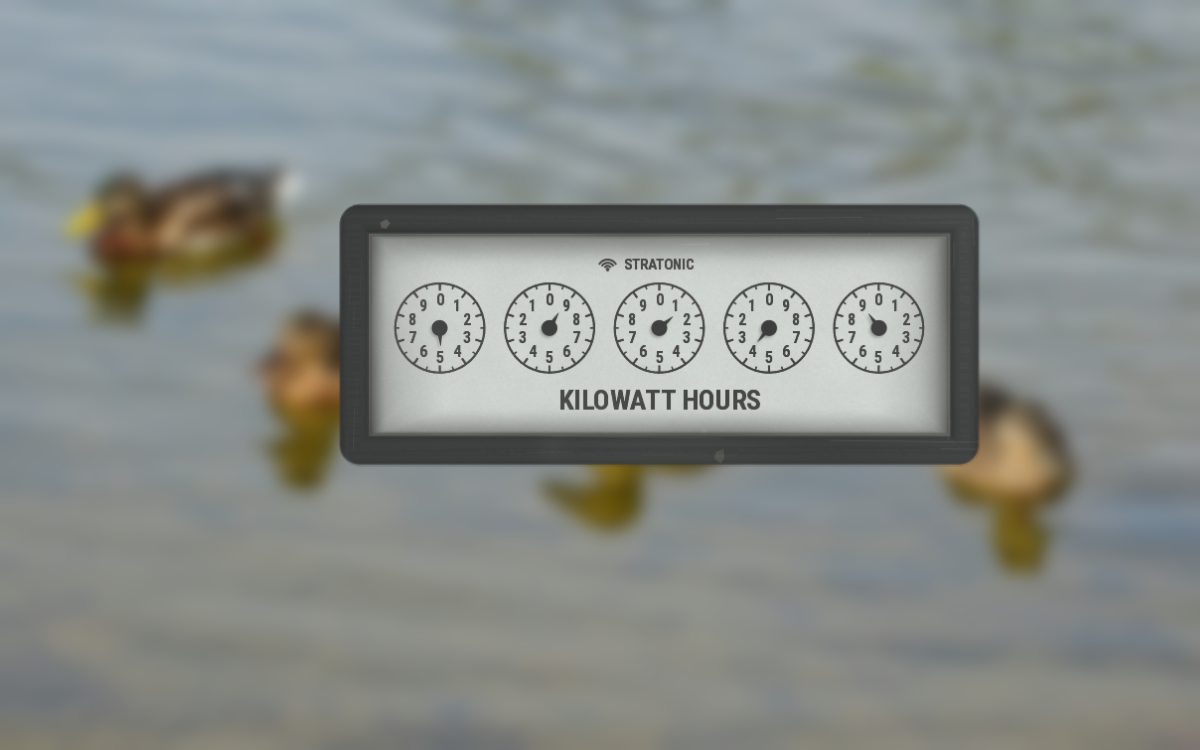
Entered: 49139 kWh
